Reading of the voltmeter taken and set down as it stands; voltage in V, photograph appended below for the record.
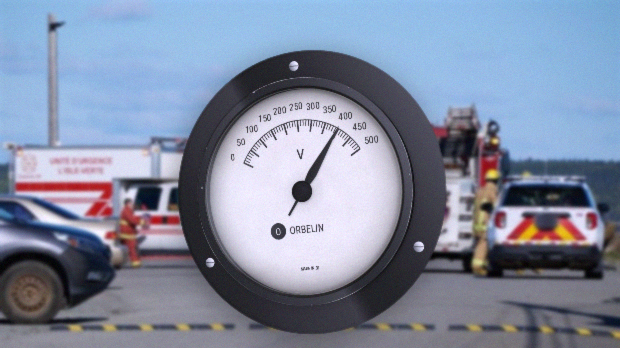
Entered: 400 V
